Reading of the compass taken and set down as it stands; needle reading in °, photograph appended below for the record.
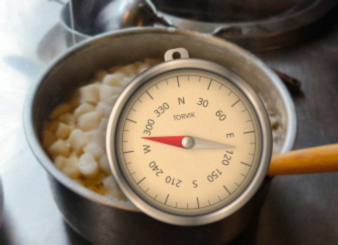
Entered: 285 °
